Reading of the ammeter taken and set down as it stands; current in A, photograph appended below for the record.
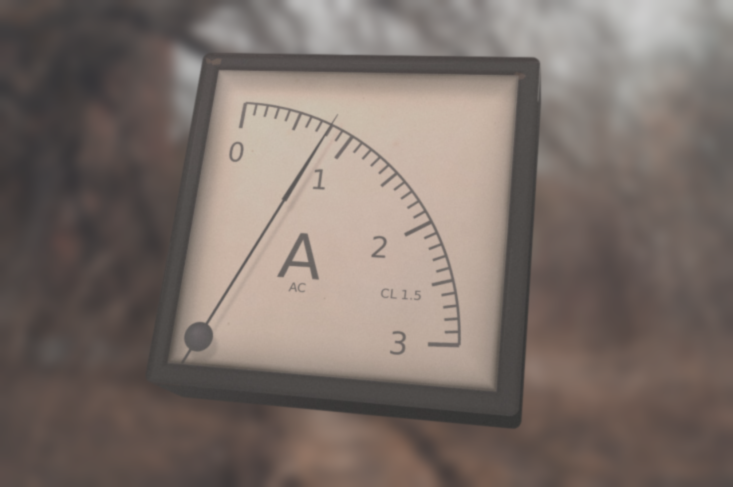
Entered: 0.8 A
